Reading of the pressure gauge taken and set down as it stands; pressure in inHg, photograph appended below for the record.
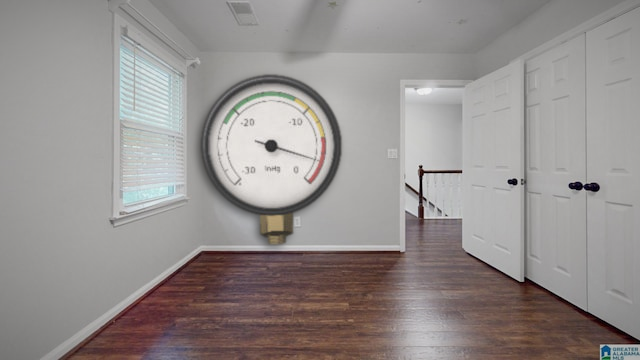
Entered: -3 inHg
